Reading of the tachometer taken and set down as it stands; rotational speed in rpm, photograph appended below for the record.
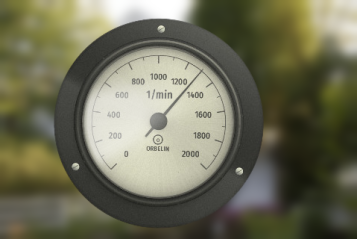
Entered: 1300 rpm
